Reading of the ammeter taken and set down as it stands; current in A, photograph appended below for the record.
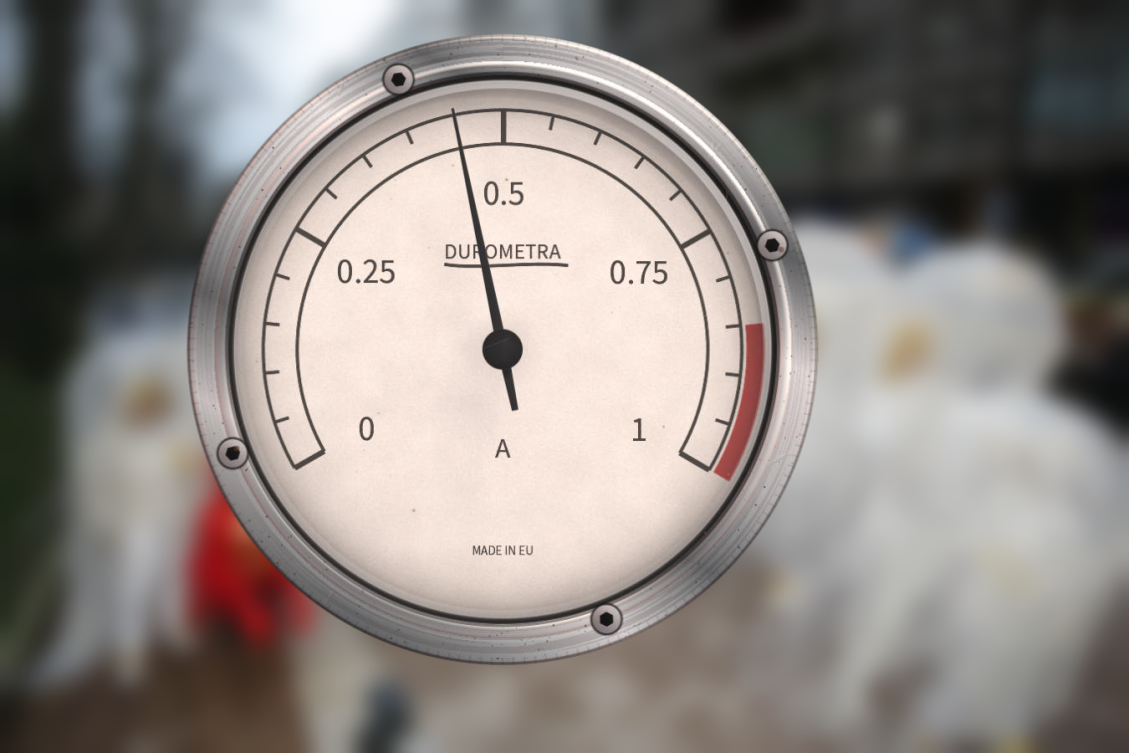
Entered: 0.45 A
